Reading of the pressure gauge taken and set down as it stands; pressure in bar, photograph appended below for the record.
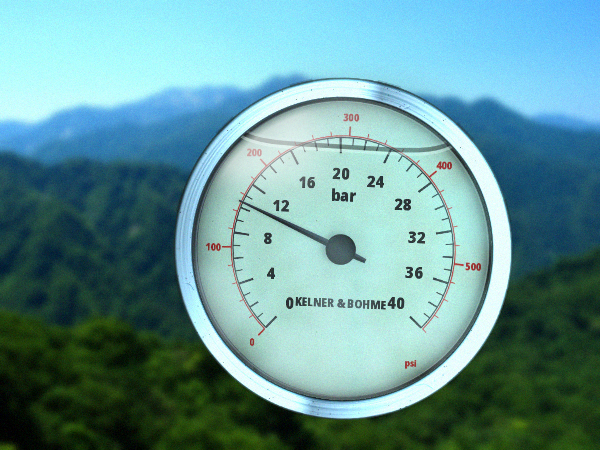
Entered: 10.5 bar
